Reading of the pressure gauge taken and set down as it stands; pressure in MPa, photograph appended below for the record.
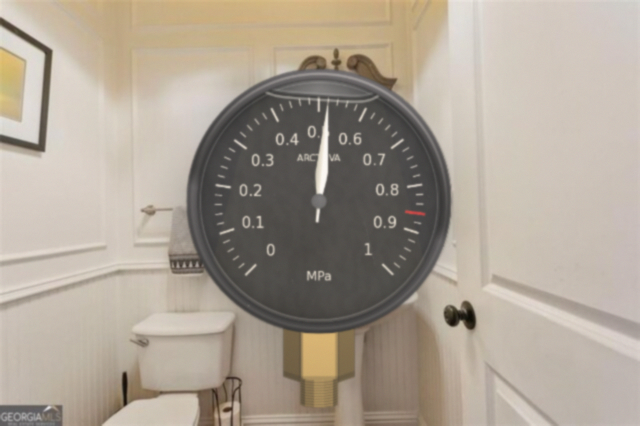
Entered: 0.52 MPa
